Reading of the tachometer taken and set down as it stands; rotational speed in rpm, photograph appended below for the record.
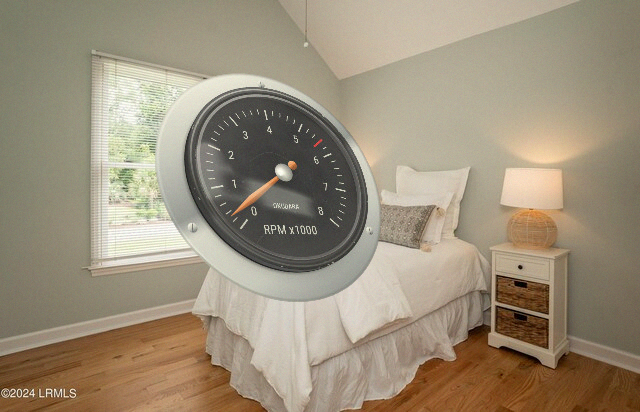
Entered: 300 rpm
